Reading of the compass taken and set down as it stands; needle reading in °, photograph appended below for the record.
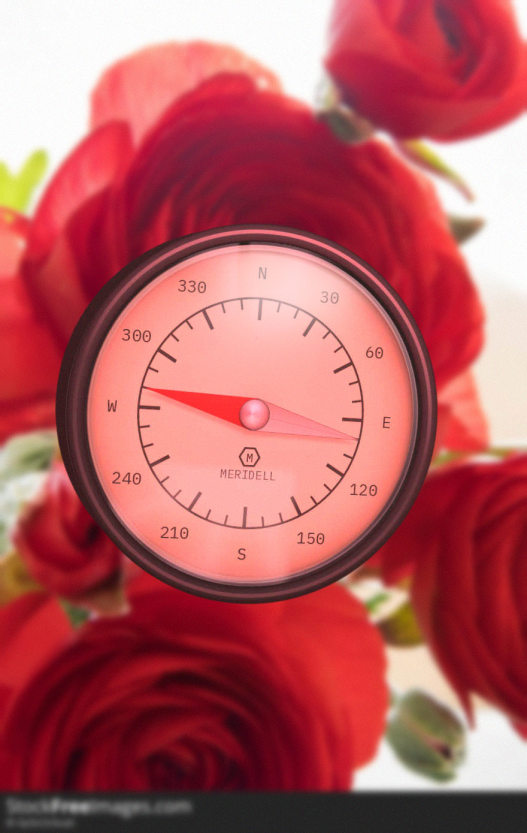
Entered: 280 °
